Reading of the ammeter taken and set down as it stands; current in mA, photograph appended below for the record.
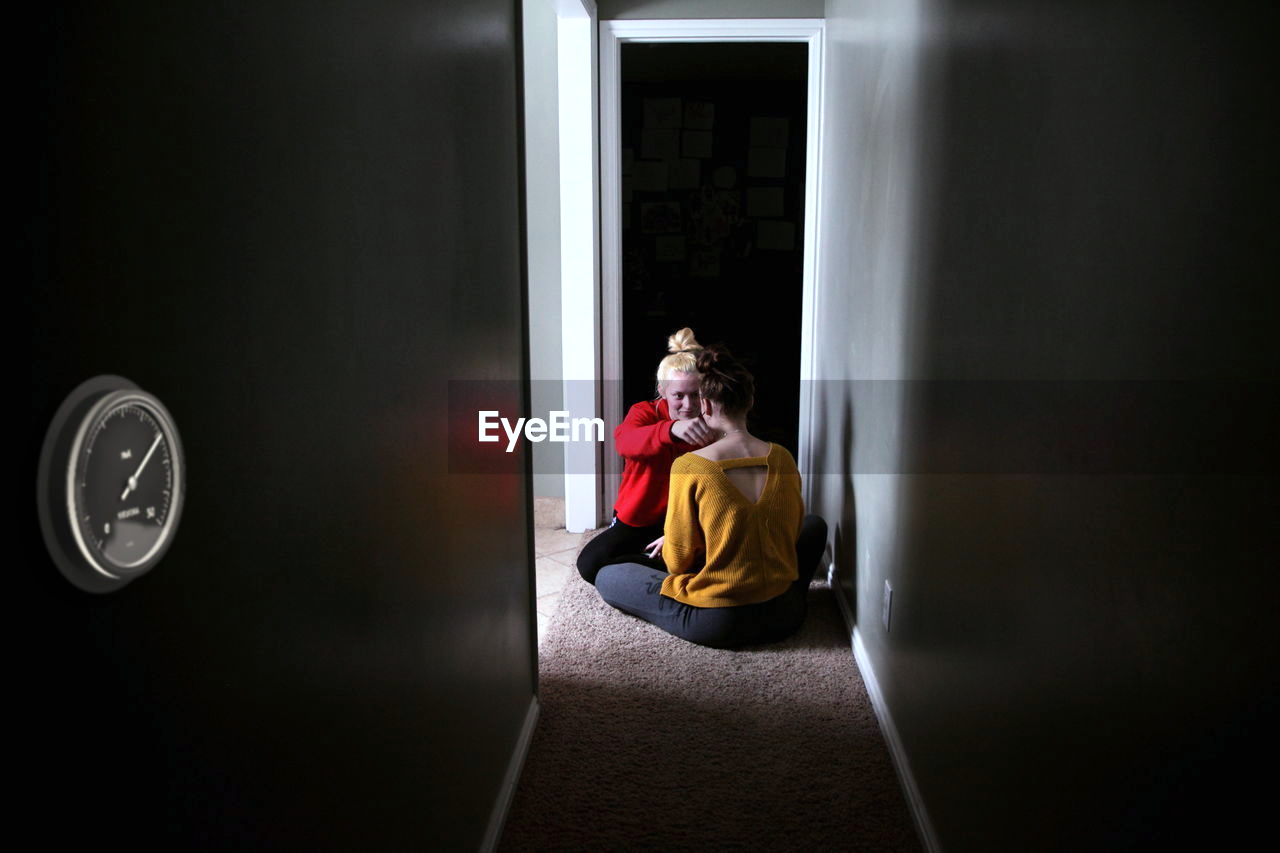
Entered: 35 mA
